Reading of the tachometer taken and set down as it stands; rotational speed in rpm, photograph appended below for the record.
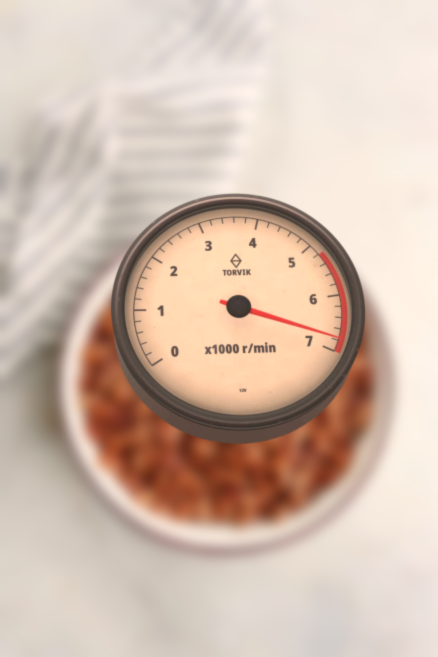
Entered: 6800 rpm
